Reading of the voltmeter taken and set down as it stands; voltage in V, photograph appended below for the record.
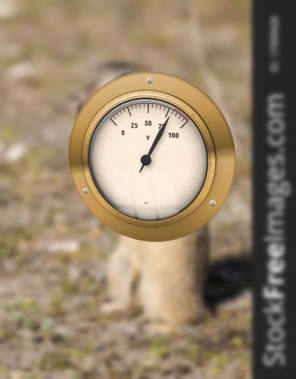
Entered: 80 V
